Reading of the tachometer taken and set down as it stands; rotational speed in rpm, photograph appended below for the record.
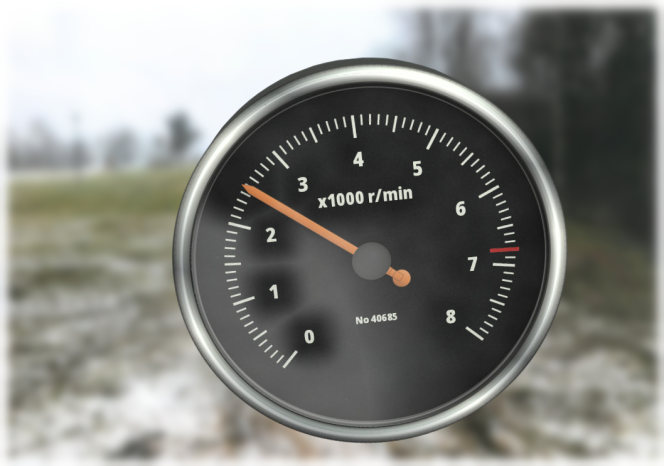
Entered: 2500 rpm
